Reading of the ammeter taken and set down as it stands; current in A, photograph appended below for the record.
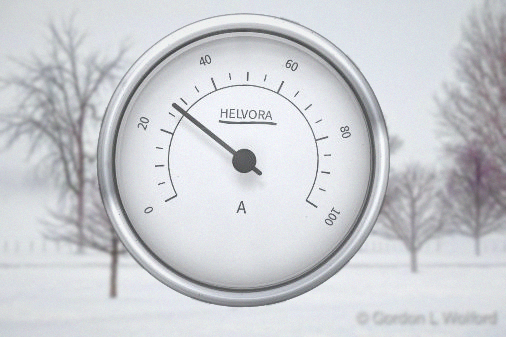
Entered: 27.5 A
